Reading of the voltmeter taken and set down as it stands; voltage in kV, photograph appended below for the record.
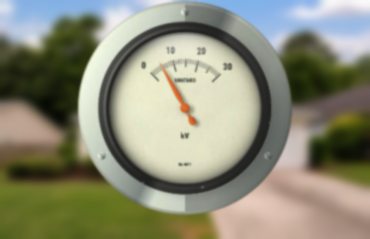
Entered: 5 kV
